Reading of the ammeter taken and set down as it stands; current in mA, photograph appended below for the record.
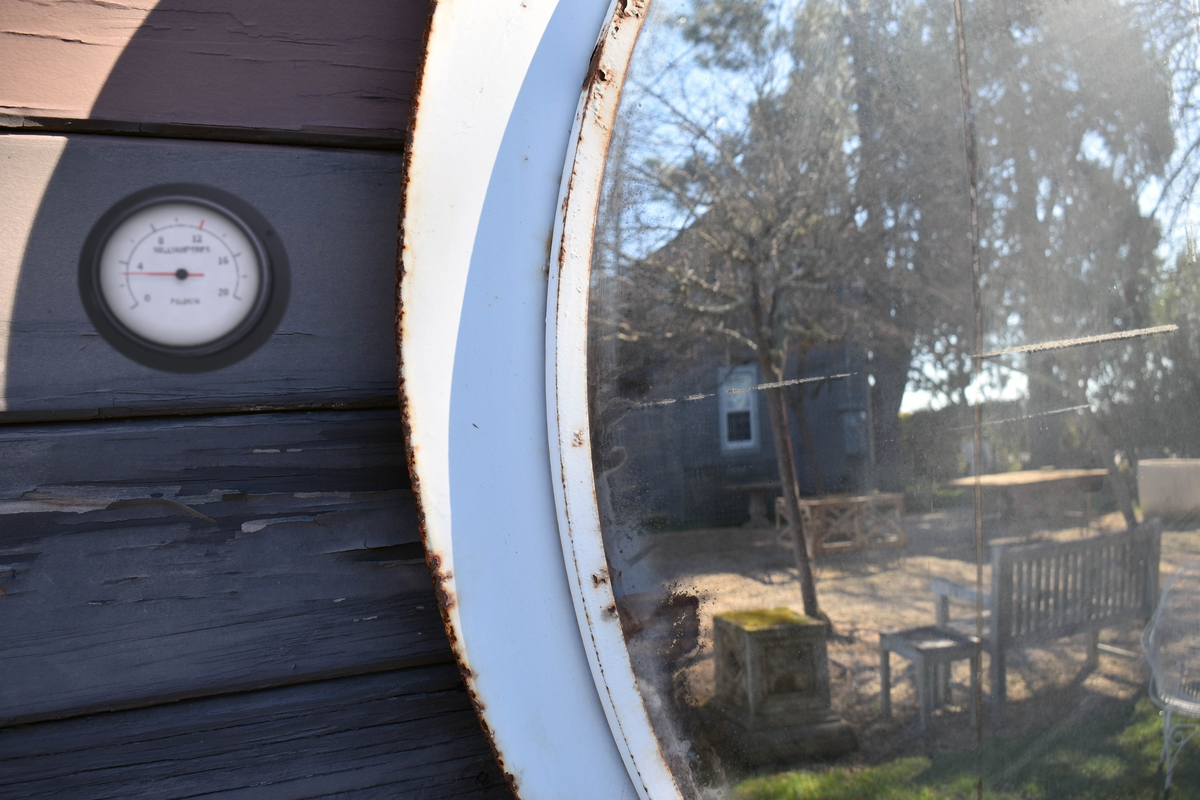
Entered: 3 mA
